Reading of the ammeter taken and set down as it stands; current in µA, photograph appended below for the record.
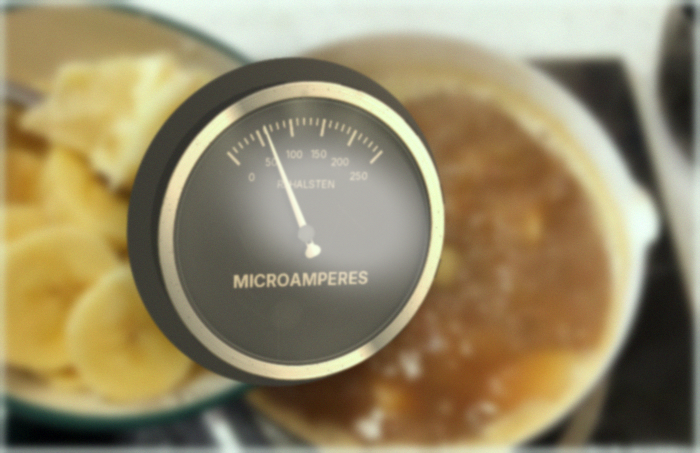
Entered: 60 µA
